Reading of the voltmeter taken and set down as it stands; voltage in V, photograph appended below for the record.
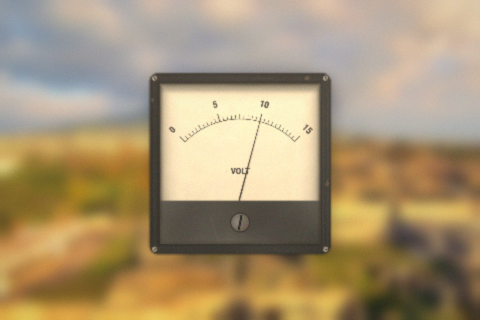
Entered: 10 V
